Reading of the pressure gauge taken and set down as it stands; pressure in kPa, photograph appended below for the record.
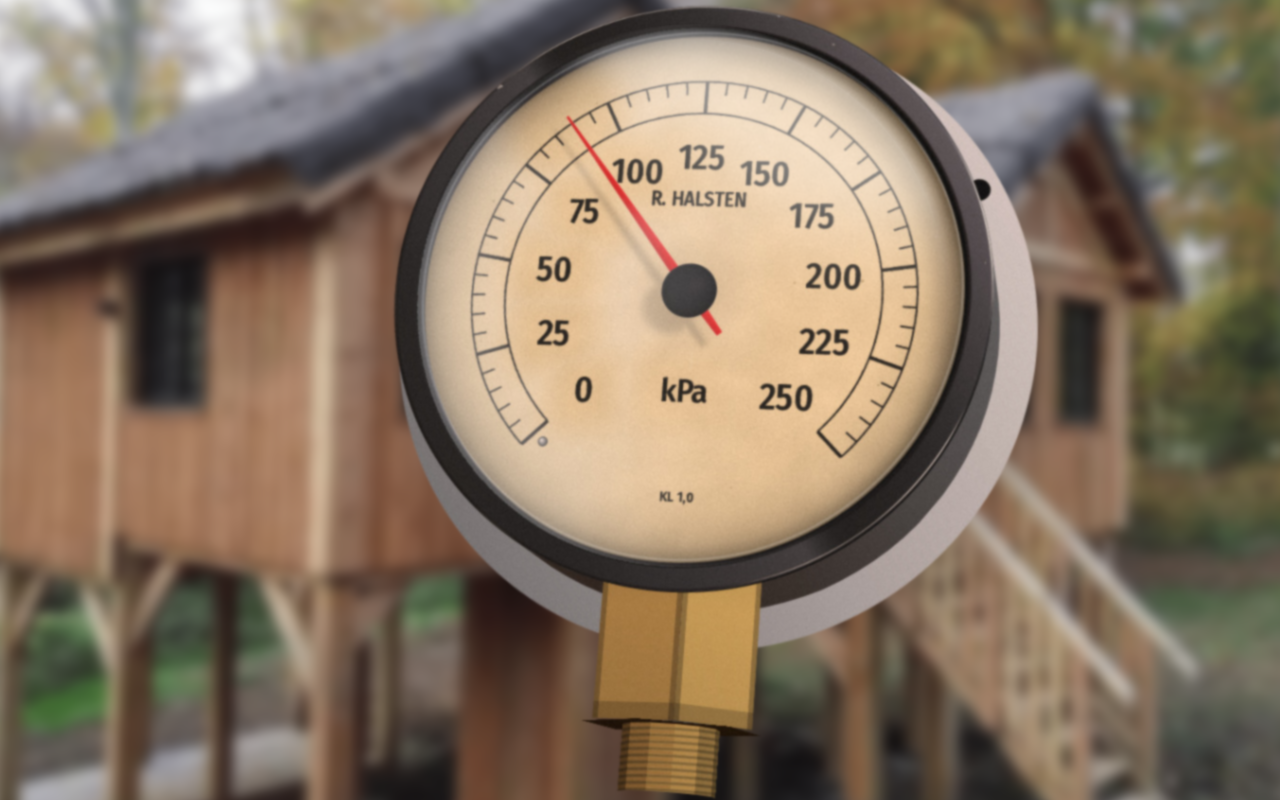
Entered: 90 kPa
